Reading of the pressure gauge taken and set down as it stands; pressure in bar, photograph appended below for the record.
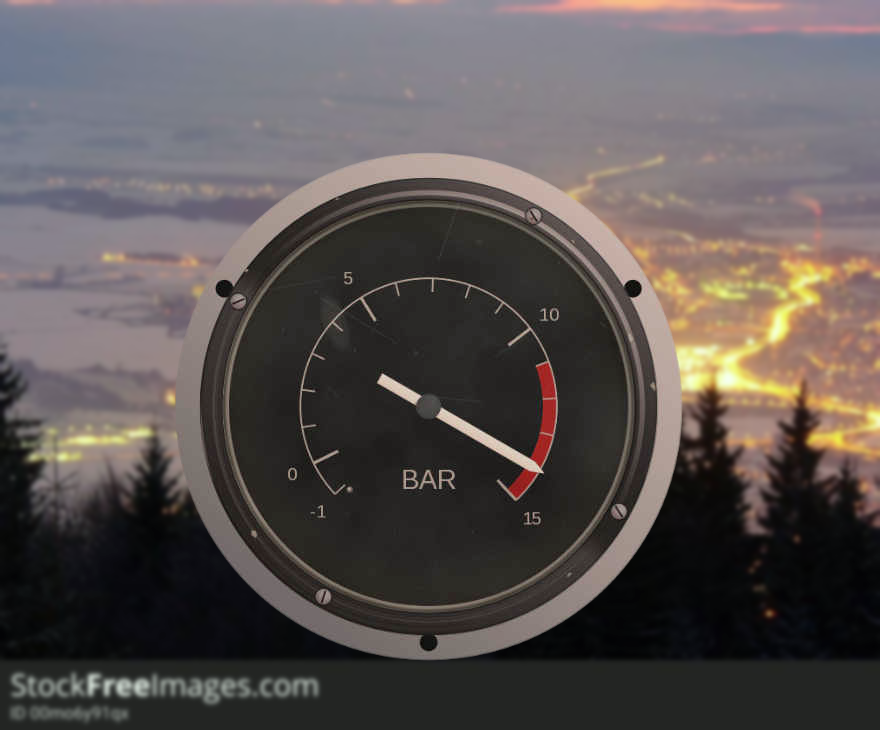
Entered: 14 bar
